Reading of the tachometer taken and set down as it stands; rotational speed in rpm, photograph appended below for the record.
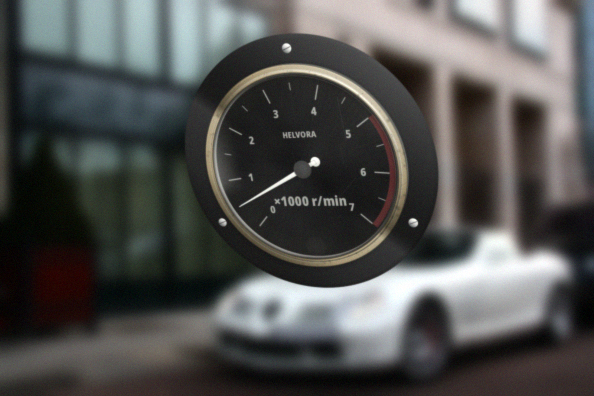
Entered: 500 rpm
